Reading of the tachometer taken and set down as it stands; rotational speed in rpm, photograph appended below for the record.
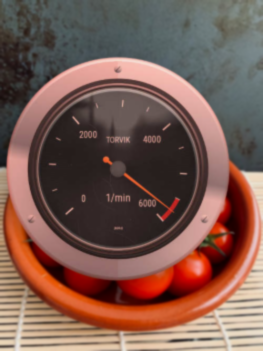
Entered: 5750 rpm
